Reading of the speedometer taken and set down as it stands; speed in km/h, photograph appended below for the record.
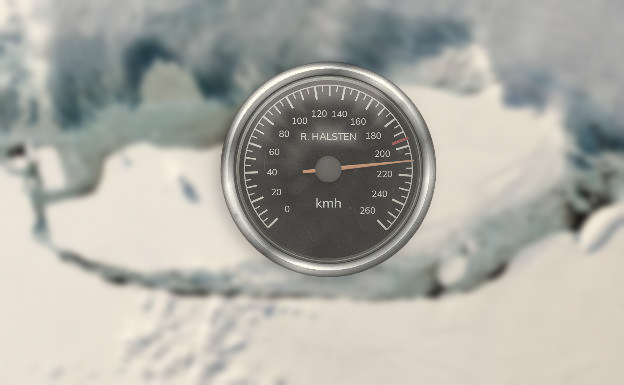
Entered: 210 km/h
